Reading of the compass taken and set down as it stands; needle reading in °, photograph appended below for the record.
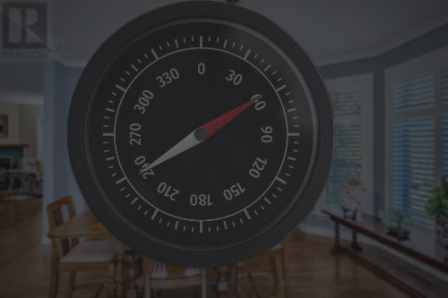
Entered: 57.5 °
